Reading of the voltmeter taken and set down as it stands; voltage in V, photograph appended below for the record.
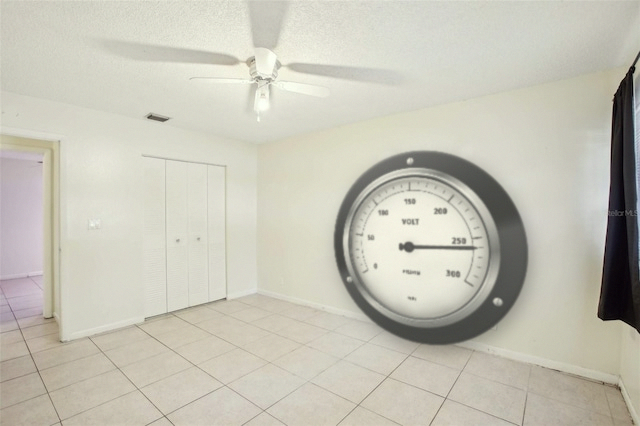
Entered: 260 V
